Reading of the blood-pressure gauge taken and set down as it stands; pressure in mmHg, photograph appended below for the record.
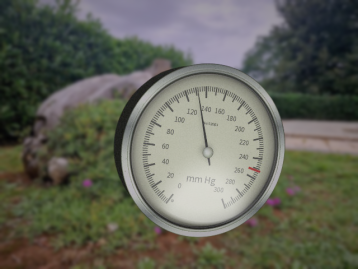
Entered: 130 mmHg
